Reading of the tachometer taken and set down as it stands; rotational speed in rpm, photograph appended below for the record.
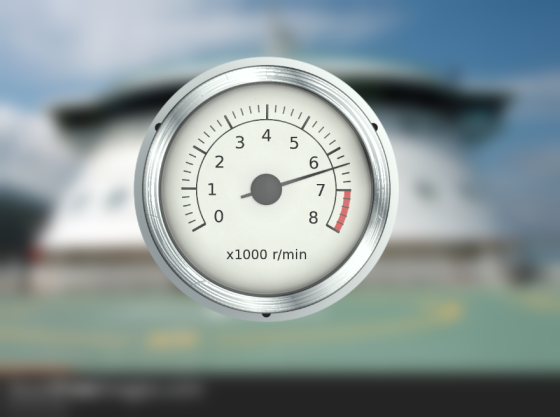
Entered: 6400 rpm
